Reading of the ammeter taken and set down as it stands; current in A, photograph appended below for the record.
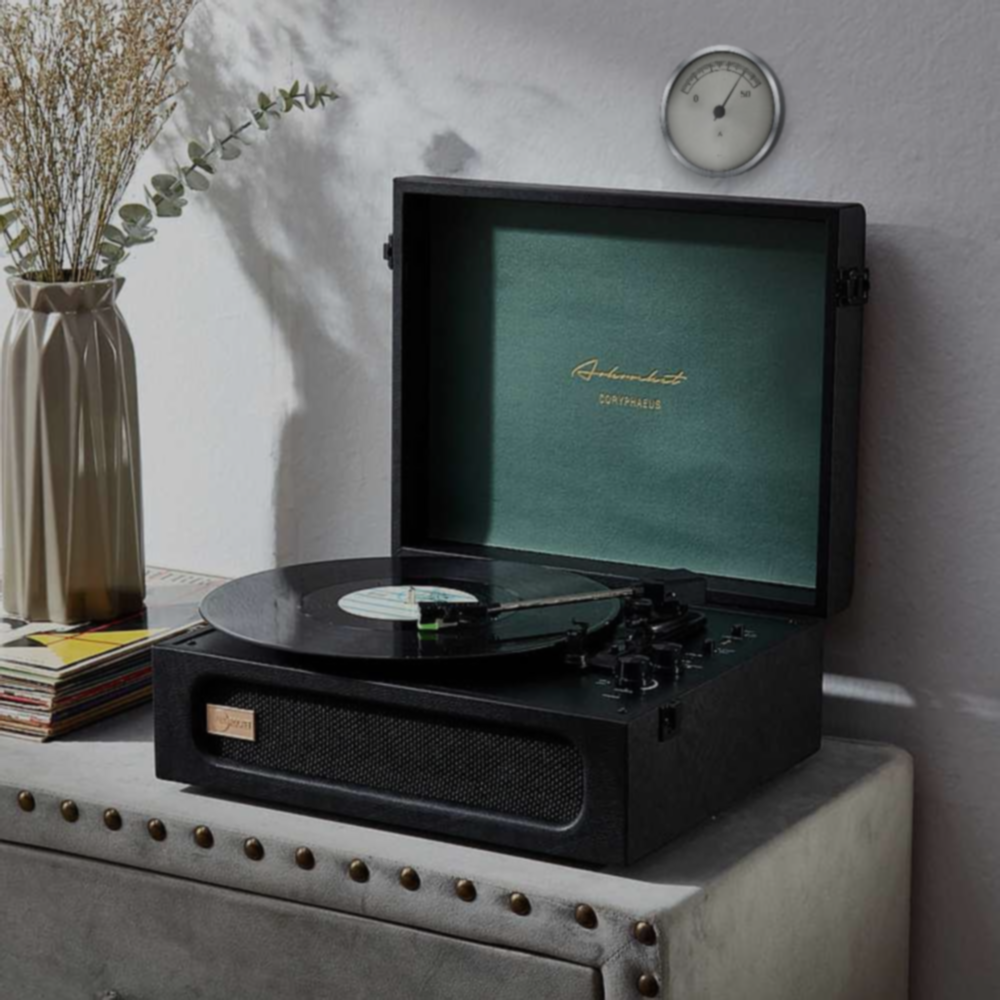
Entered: 40 A
